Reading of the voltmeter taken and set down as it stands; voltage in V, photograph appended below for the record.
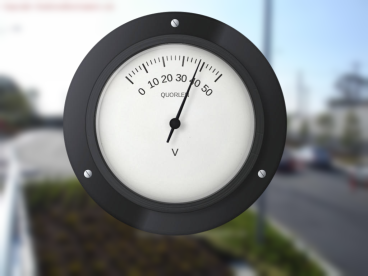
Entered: 38 V
